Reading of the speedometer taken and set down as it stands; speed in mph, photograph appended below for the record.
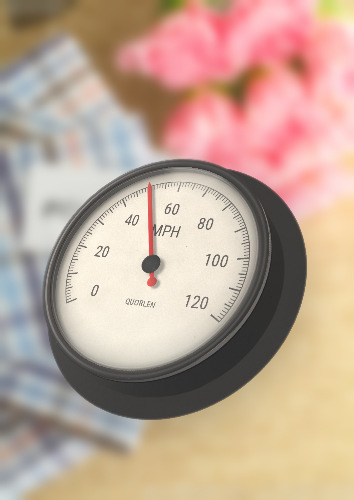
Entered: 50 mph
